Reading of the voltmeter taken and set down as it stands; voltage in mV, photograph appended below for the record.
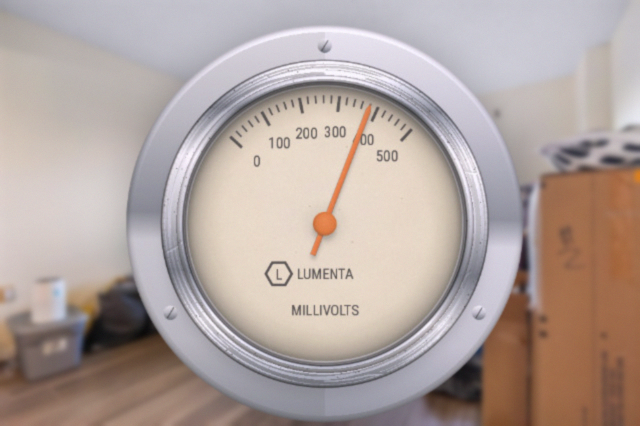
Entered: 380 mV
